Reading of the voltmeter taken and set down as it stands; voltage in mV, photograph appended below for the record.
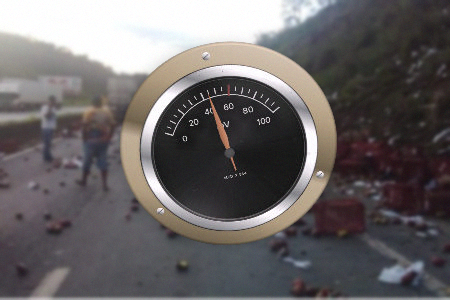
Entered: 45 mV
